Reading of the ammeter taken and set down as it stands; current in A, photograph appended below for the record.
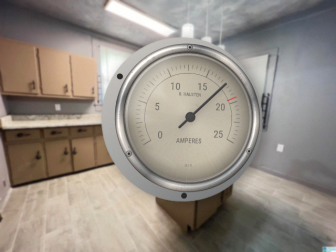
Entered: 17.5 A
